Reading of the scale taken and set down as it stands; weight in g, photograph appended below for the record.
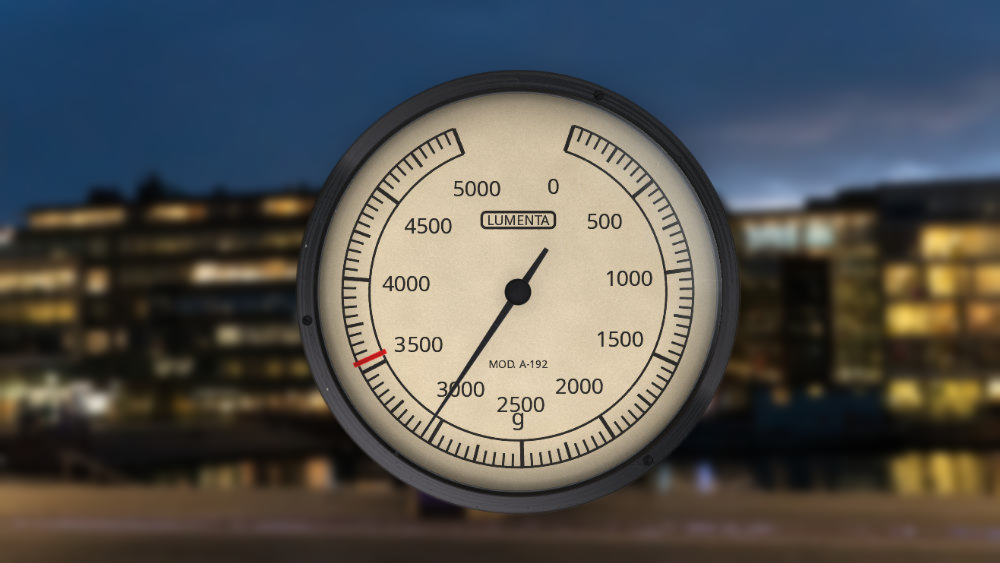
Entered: 3050 g
